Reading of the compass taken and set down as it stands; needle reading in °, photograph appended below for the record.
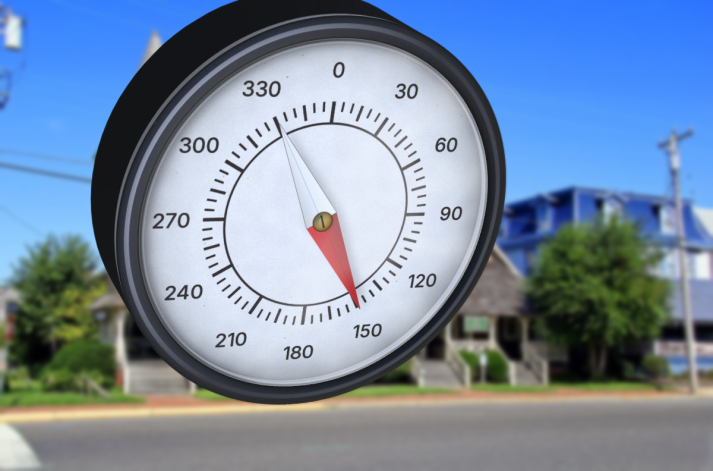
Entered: 150 °
